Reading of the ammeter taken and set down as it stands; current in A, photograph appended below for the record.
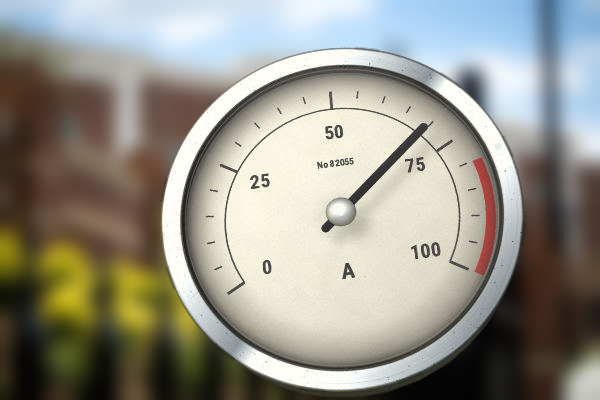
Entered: 70 A
